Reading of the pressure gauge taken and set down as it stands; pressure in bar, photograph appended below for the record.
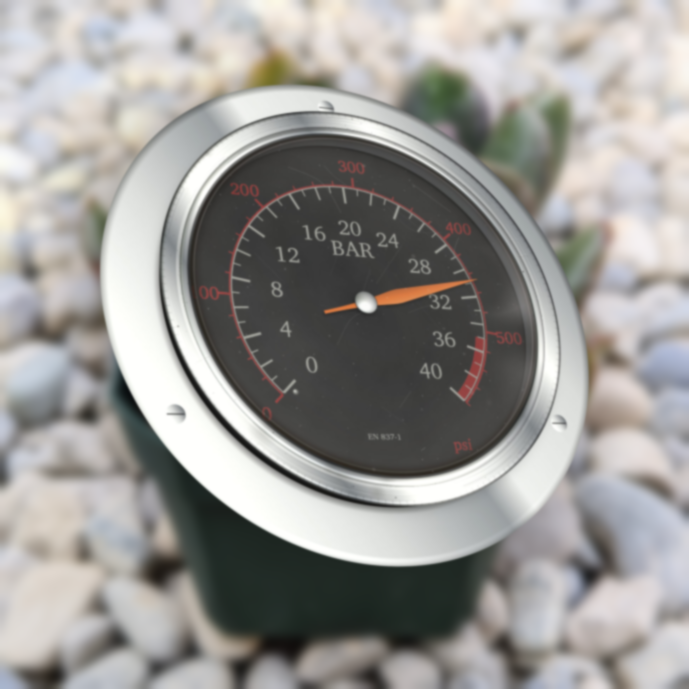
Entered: 31 bar
